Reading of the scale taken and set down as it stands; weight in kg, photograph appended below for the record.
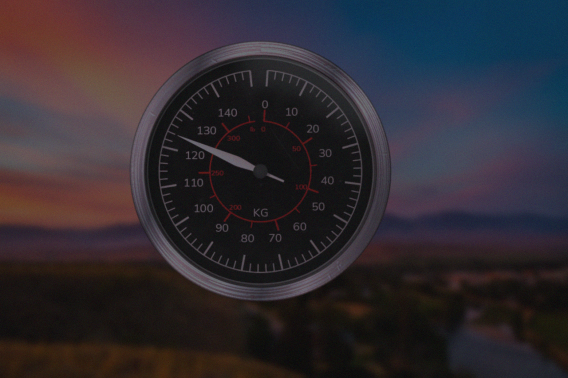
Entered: 124 kg
